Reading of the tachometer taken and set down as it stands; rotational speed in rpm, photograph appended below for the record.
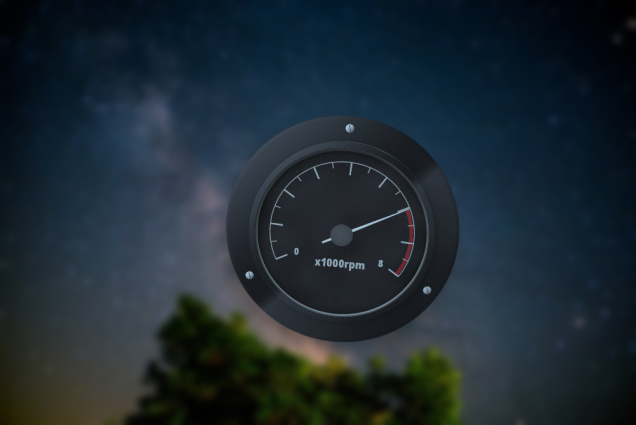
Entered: 6000 rpm
